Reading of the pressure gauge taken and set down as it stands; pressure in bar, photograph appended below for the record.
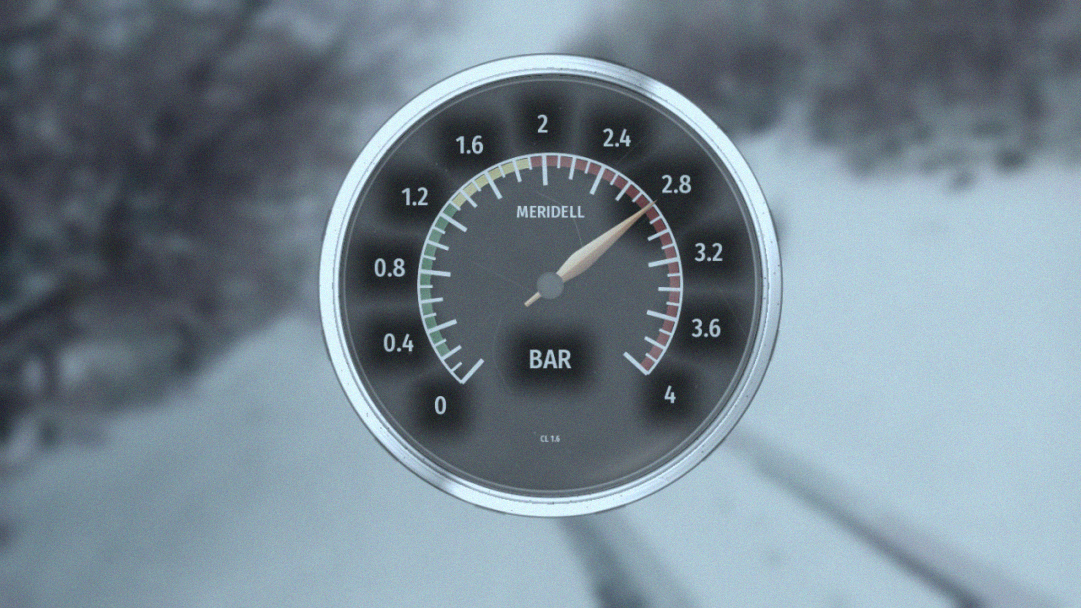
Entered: 2.8 bar
